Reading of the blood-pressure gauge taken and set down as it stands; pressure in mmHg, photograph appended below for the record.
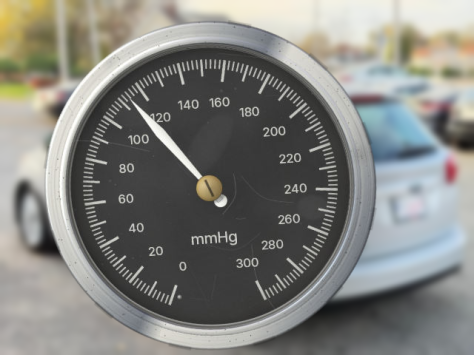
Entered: 114 mmHg
